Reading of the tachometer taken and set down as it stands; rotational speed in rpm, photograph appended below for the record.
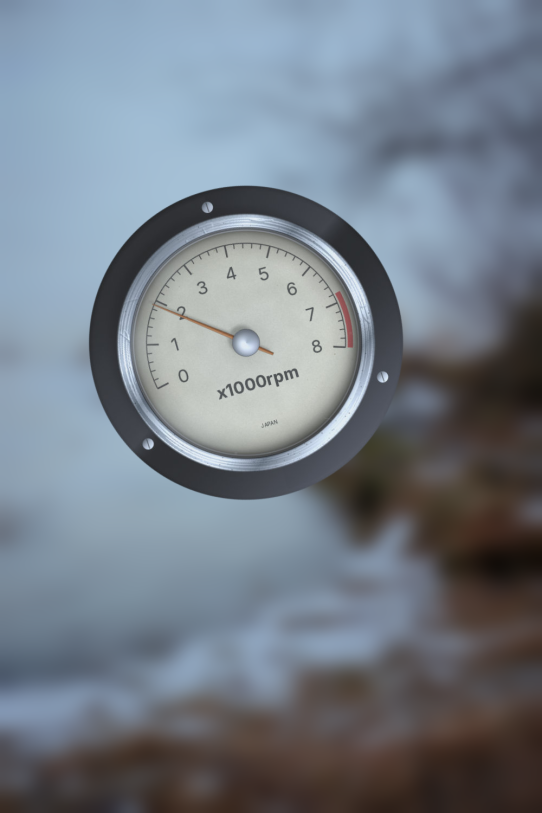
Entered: 1900 rpm
